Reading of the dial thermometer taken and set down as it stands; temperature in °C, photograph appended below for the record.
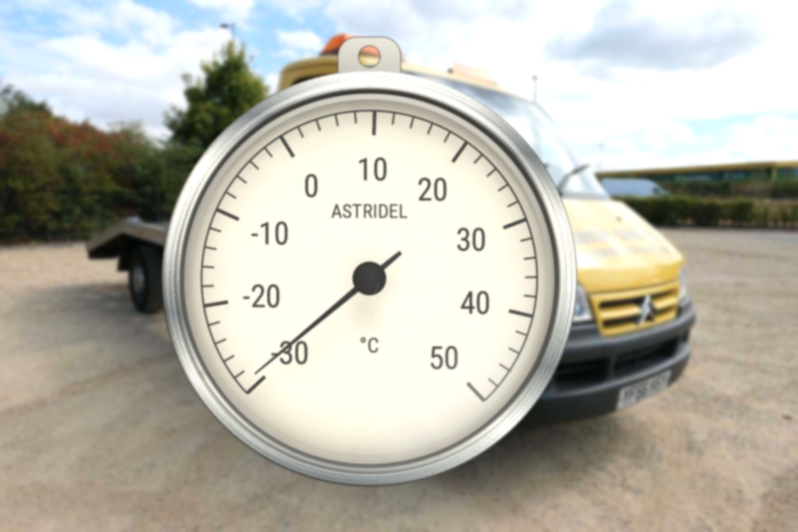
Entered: -29 °C
